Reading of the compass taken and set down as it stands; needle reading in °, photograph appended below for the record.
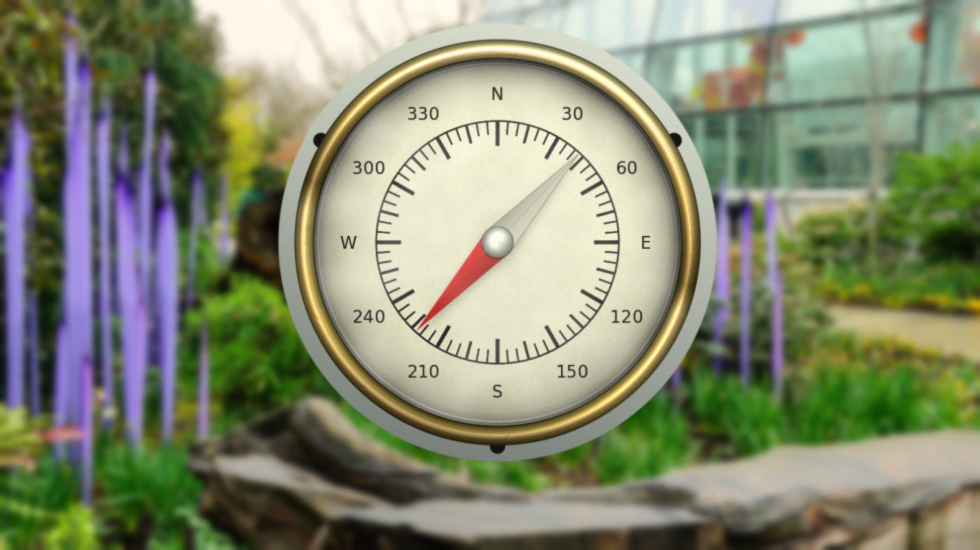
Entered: 222.5 °
